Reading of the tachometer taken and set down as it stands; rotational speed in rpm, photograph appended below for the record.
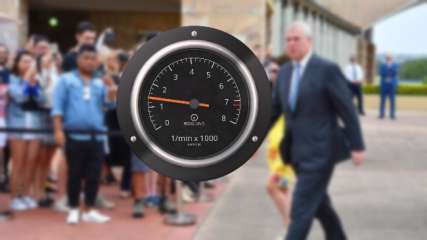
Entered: 1400 rpm
